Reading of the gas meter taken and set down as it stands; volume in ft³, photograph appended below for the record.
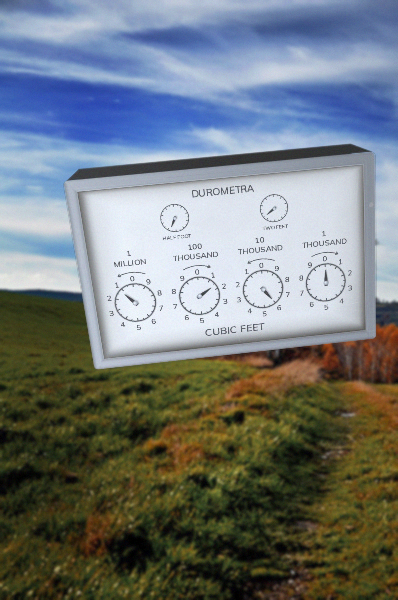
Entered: 116000 ft³
